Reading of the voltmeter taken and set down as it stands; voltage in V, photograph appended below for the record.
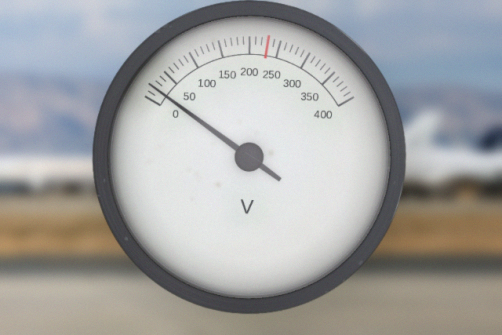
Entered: 20 V
